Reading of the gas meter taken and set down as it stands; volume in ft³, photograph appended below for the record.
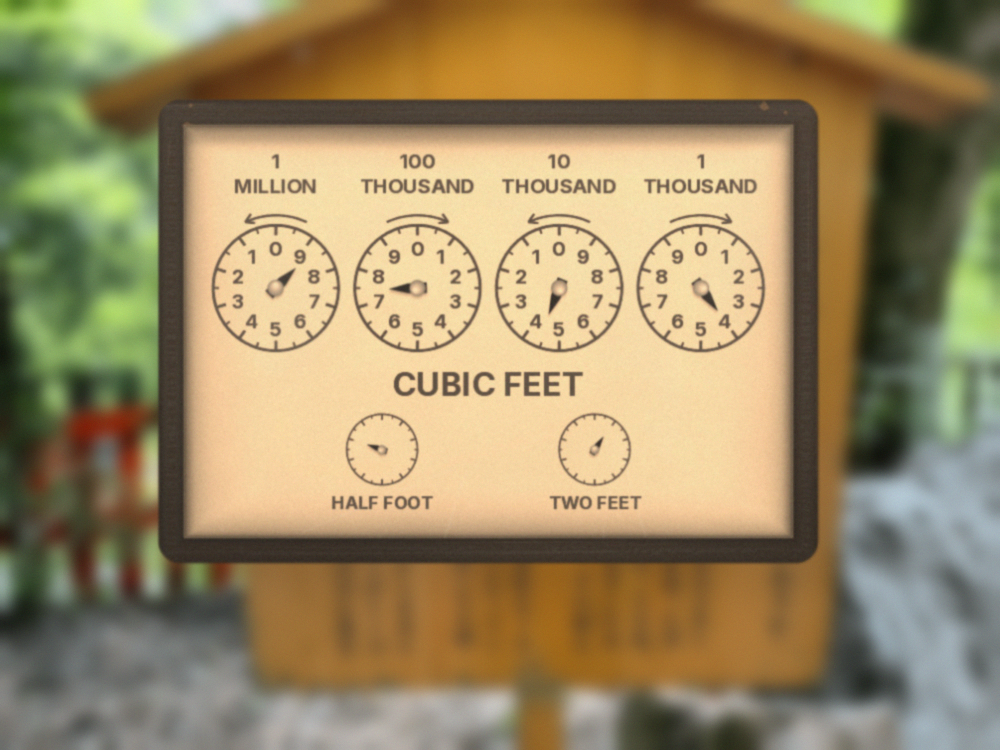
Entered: 874400 ft³
